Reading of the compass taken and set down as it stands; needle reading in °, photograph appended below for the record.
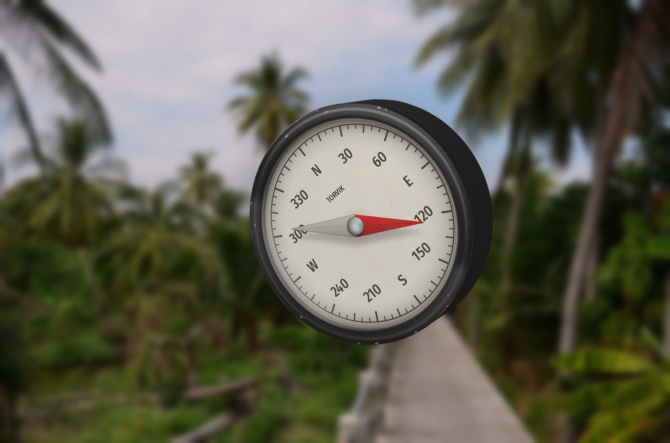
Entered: 125 °
